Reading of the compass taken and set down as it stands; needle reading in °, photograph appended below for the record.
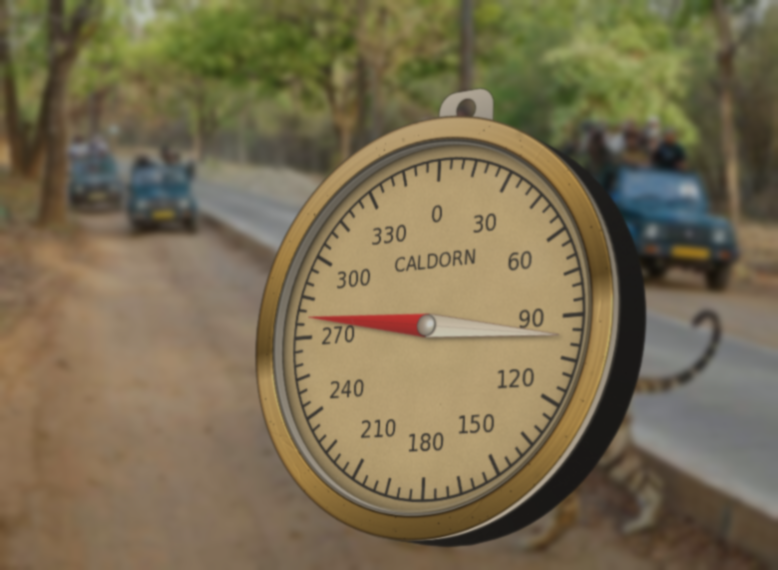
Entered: 277.5 °
